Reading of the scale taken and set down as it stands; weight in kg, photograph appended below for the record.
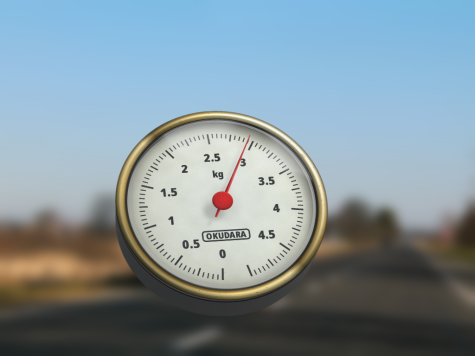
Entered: 2.95 kg
